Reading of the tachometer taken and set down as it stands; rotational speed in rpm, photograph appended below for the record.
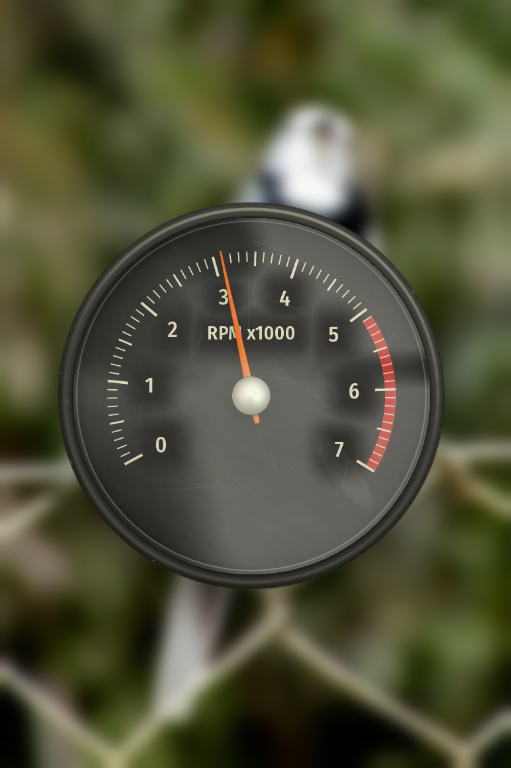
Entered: 3100 rpm
